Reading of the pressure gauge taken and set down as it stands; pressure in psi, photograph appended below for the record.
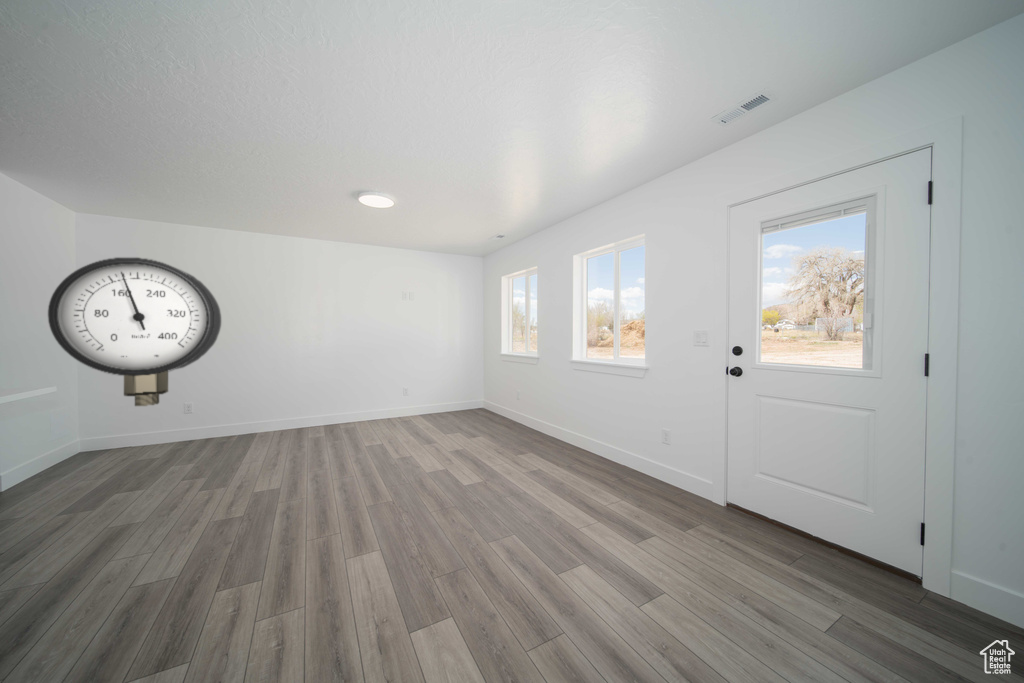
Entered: 180 psi
